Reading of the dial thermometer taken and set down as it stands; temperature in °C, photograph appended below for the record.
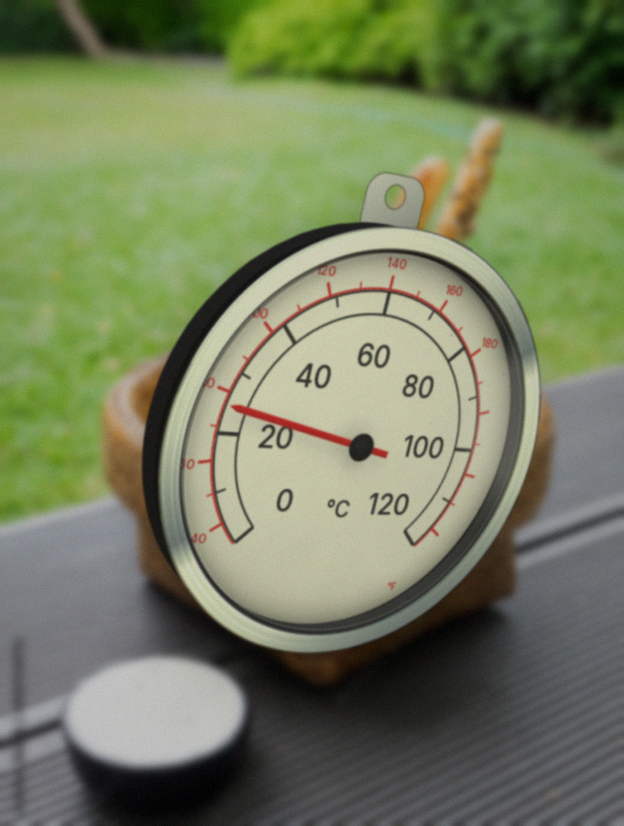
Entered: 25 °C
